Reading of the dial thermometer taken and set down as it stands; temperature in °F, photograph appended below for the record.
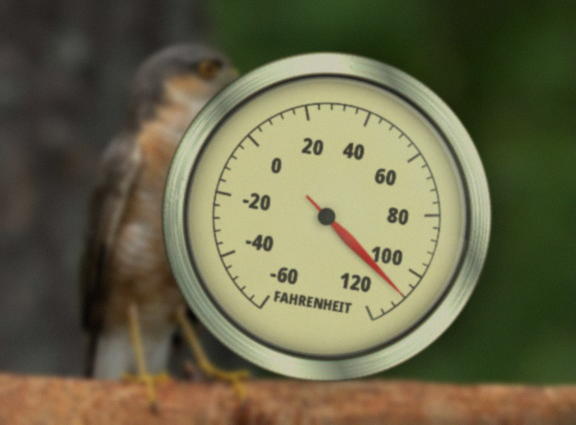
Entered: 108 °F
